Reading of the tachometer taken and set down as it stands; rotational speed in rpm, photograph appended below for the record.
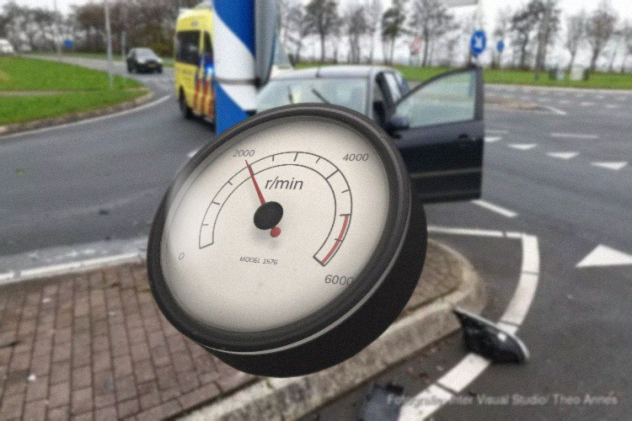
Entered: 2000 rpm
